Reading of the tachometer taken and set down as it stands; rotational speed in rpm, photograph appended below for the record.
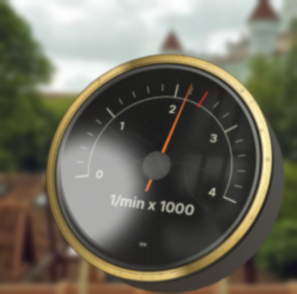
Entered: 2200 rpm
